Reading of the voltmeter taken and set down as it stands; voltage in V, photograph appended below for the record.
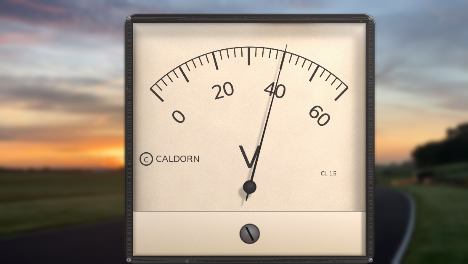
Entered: 40 V
